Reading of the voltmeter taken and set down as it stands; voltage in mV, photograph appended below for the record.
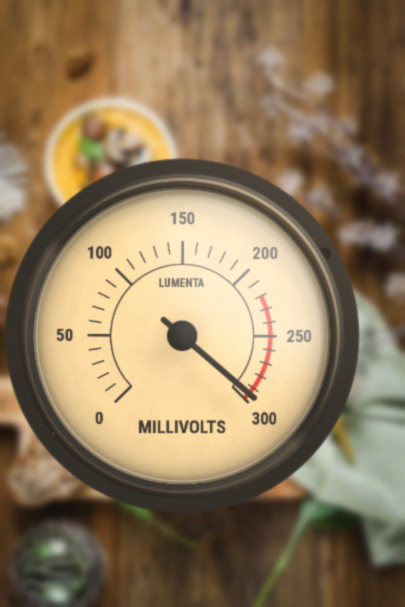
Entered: 295 mV
